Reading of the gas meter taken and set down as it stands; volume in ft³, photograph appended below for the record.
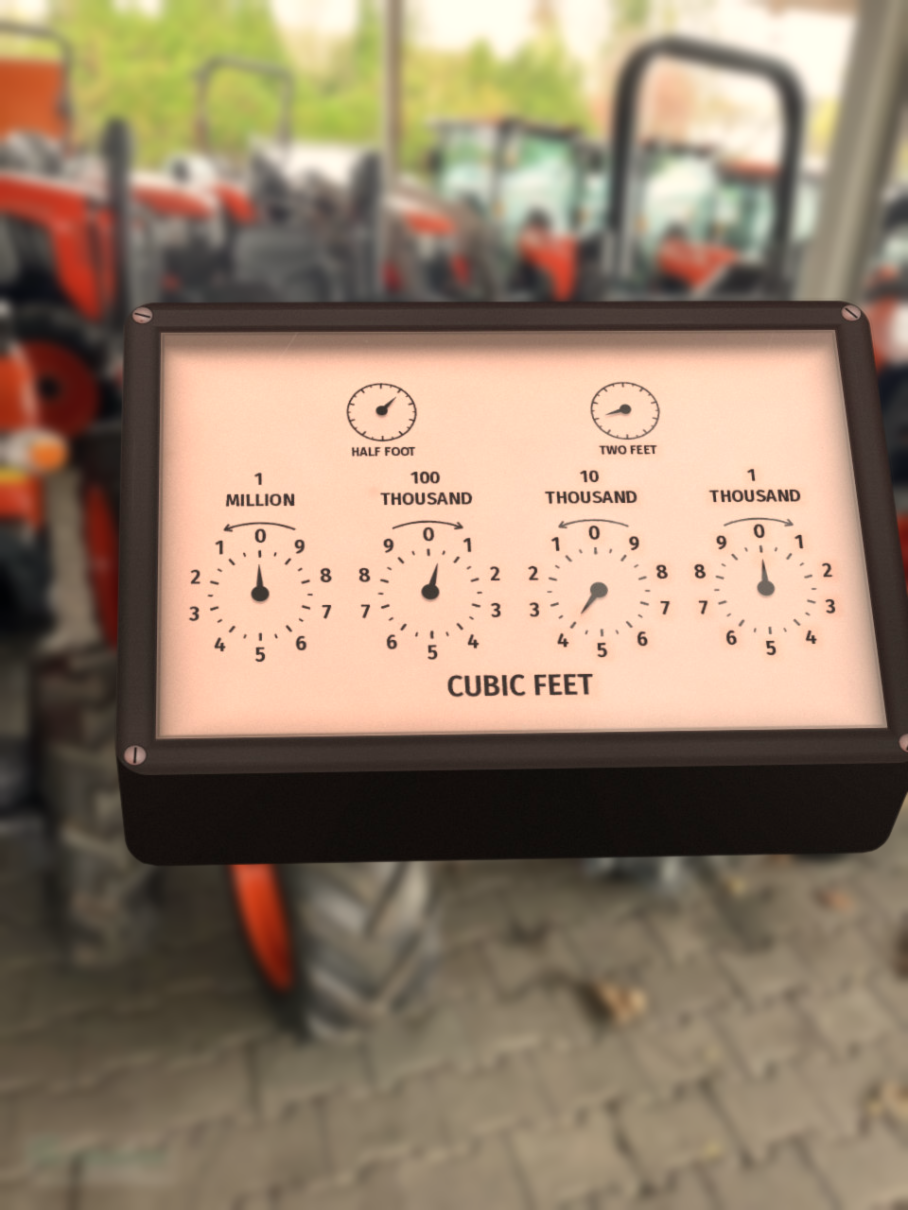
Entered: 4000 ft³
